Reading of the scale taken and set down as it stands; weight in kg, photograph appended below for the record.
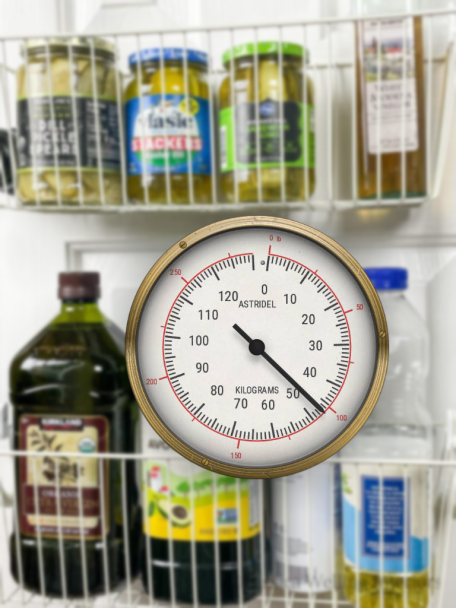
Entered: 47 kg
